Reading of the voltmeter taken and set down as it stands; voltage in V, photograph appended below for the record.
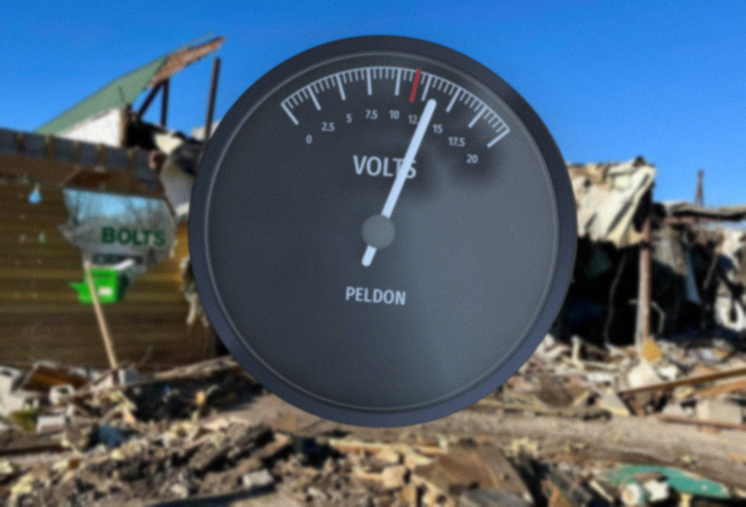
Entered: 13.5 V
